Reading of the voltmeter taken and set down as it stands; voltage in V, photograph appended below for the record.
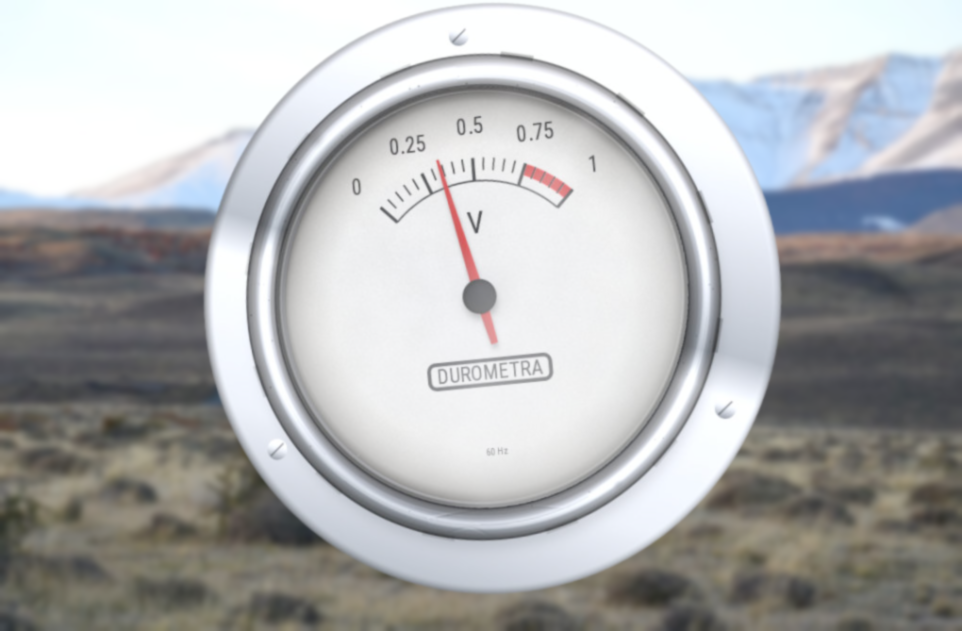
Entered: 0.35 V
